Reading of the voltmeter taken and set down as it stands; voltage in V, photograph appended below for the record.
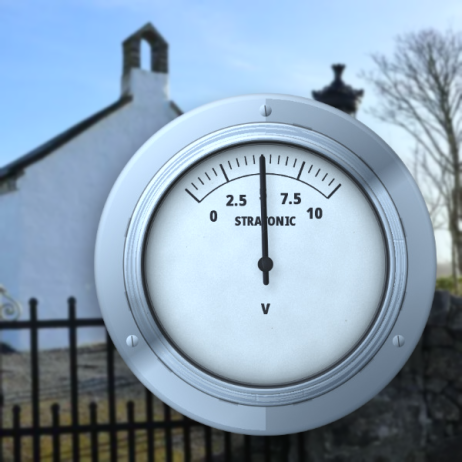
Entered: 5 V
